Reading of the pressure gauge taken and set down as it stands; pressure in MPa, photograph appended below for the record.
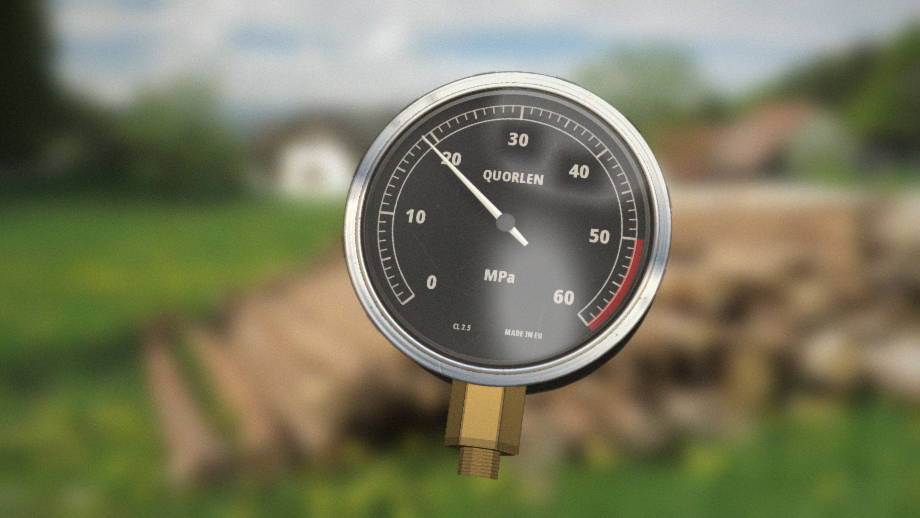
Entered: 19 MPa
